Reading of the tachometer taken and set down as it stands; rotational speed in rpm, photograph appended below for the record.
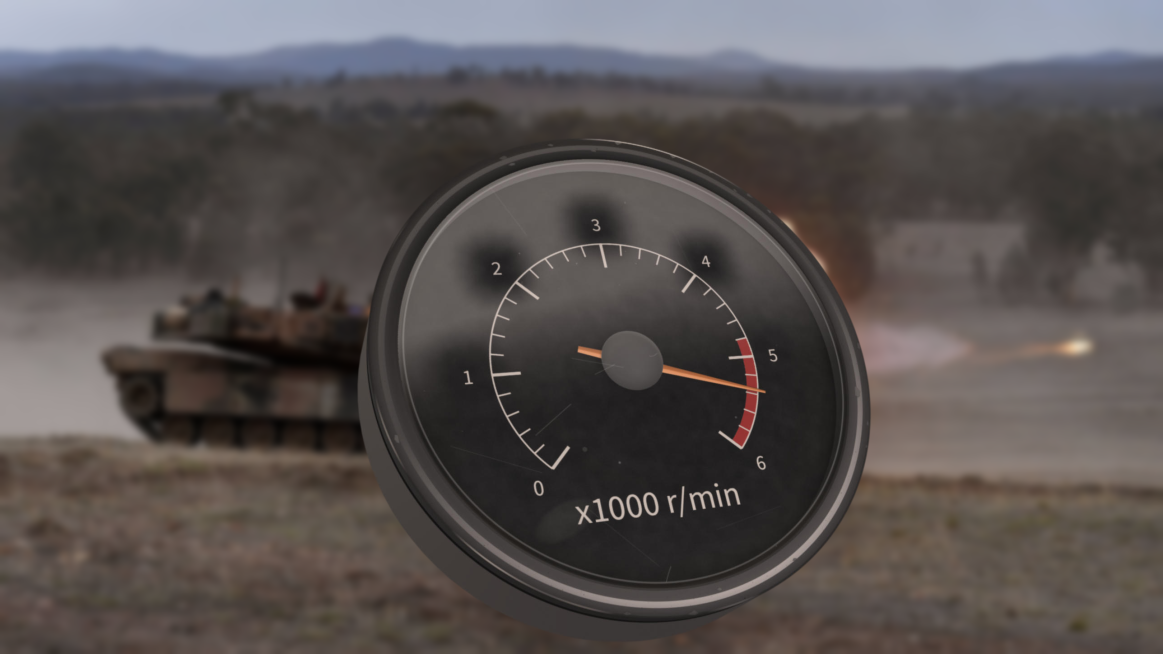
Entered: 5400 rpm
